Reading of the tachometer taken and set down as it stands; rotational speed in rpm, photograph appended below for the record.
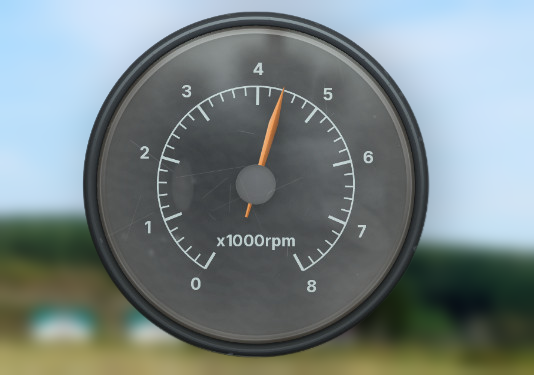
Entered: 4400 rpm
